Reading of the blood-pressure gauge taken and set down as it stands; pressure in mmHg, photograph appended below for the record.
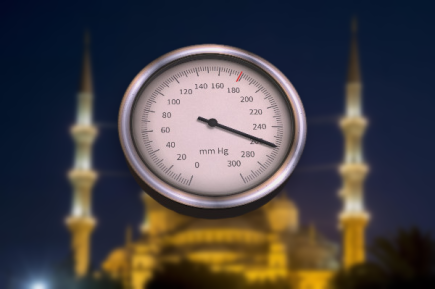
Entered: 260 mmHg
